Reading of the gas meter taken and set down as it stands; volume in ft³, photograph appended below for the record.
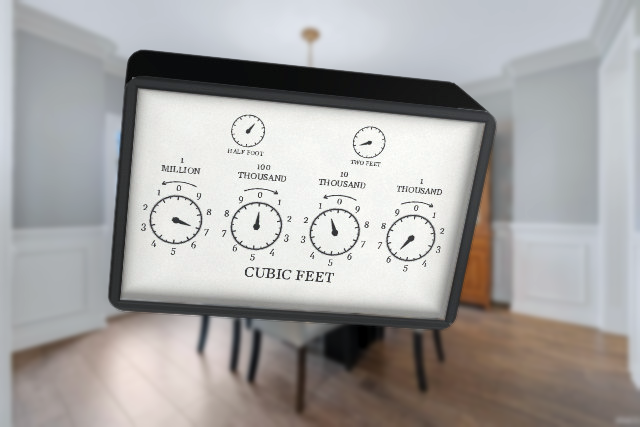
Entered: 700600 ft³
